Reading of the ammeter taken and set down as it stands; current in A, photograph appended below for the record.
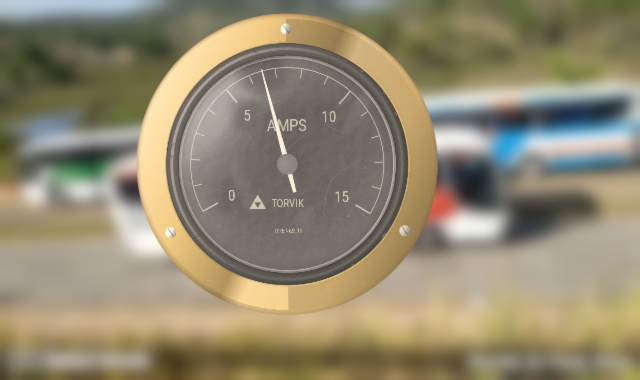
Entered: 6.5 A
